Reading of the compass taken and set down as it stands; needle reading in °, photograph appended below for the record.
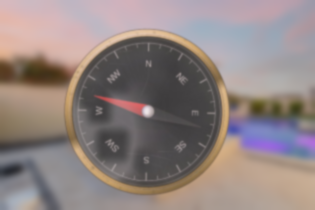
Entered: 285 °
